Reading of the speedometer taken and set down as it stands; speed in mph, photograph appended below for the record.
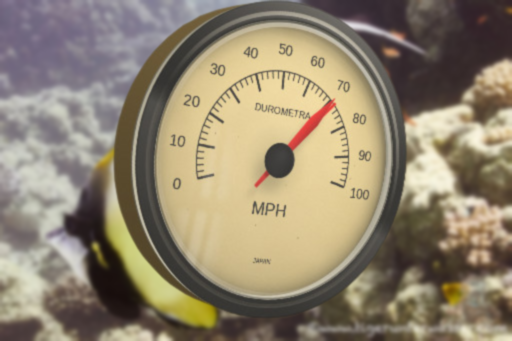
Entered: 70 mph
